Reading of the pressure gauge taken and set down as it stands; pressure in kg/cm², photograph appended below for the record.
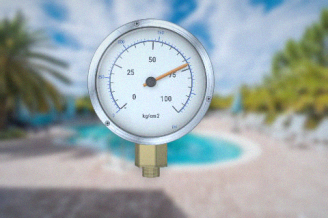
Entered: 72.5 kg/cm²
